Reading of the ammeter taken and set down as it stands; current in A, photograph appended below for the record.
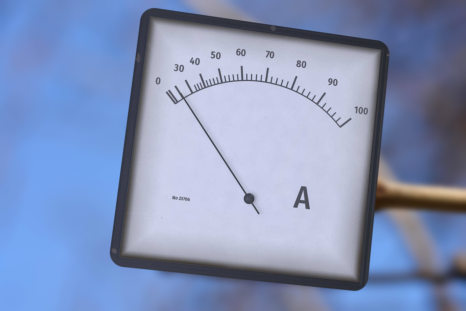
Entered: 20 A
